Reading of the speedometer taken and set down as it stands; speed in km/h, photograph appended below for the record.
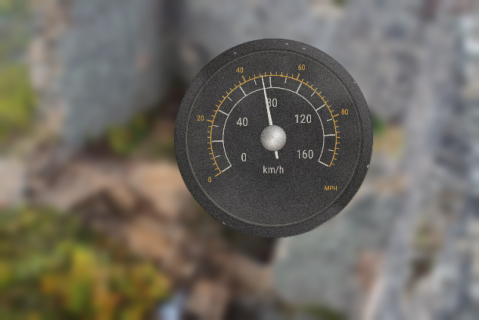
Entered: 75 km/h
